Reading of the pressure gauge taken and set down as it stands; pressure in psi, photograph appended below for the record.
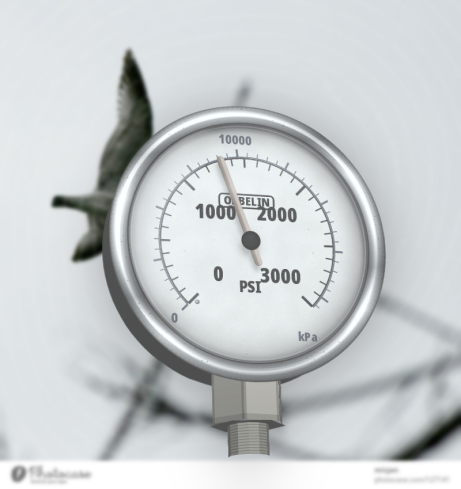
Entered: 1300 psi
